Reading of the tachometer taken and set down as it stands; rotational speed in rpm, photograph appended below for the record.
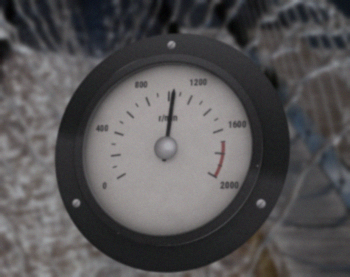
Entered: 1050 rpm
